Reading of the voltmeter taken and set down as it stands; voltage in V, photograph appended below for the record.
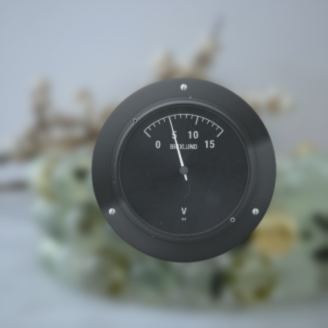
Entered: 5 V
